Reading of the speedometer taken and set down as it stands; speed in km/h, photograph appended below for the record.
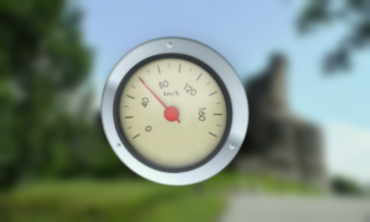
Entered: 60 km/h
